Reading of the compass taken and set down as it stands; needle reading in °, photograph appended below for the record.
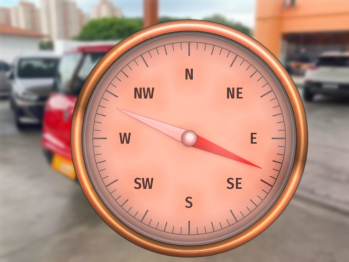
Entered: 112.5 °
